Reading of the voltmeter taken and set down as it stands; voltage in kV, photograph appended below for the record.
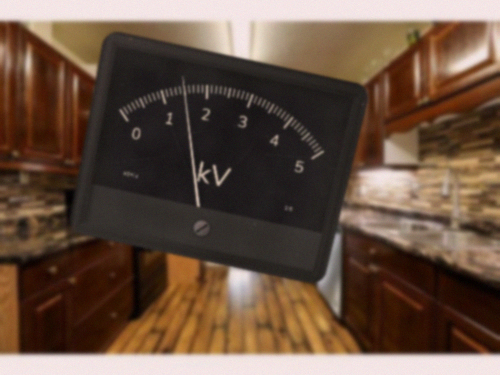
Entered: 1.5 kV
